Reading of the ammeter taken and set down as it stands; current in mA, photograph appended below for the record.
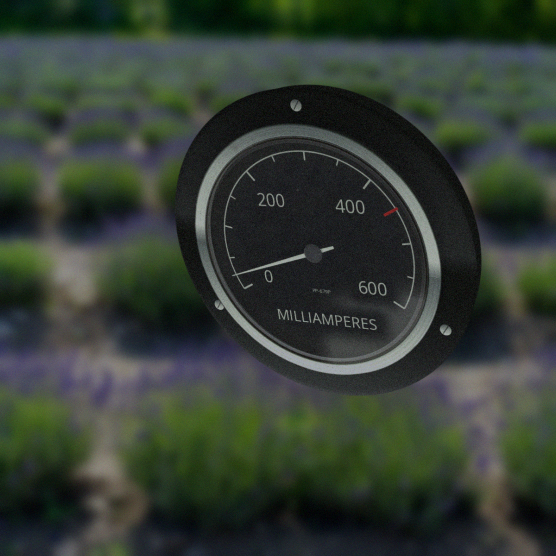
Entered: 25 mA
